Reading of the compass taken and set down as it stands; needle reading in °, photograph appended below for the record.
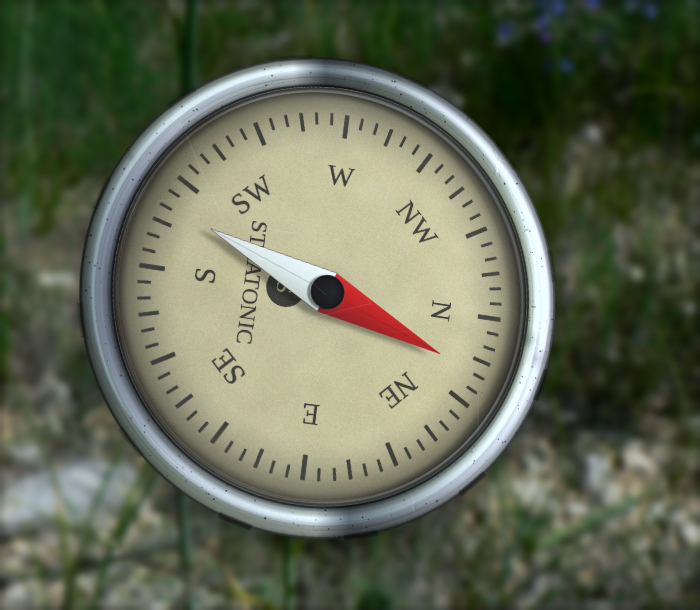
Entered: 20 °
